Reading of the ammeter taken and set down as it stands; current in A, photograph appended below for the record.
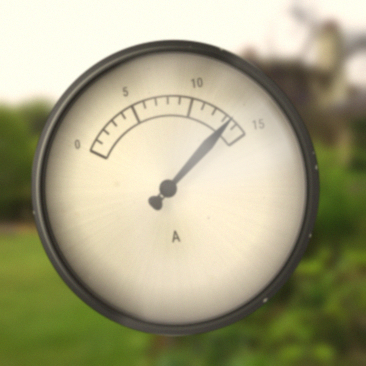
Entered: 13.5 A
